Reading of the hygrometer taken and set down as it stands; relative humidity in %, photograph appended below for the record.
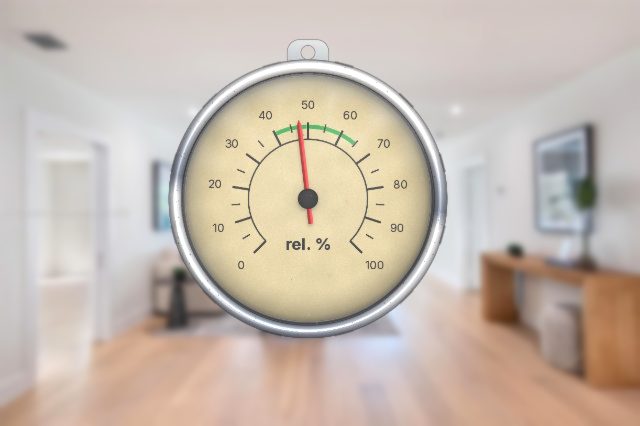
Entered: 47.5 %
